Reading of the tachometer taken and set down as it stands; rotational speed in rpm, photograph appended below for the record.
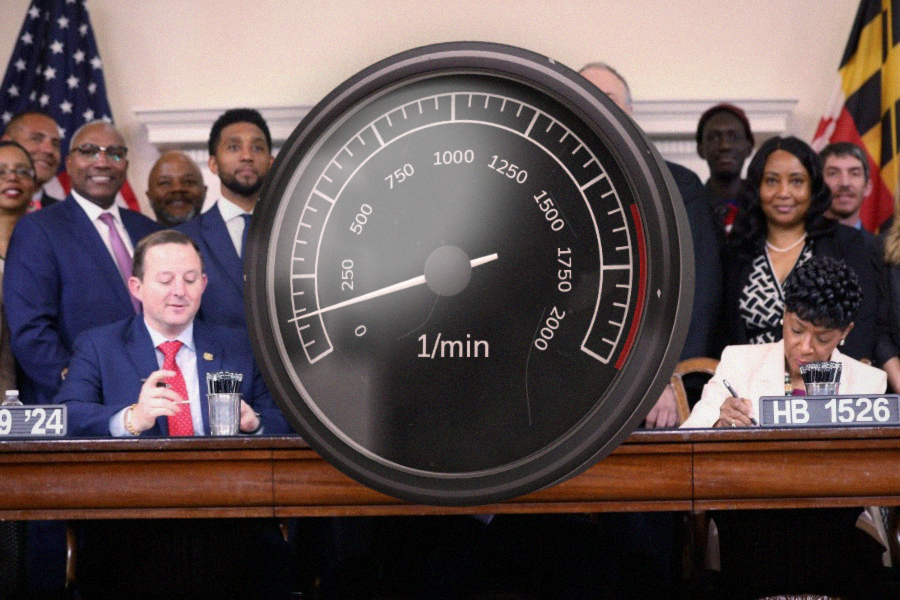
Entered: 125 rpm
